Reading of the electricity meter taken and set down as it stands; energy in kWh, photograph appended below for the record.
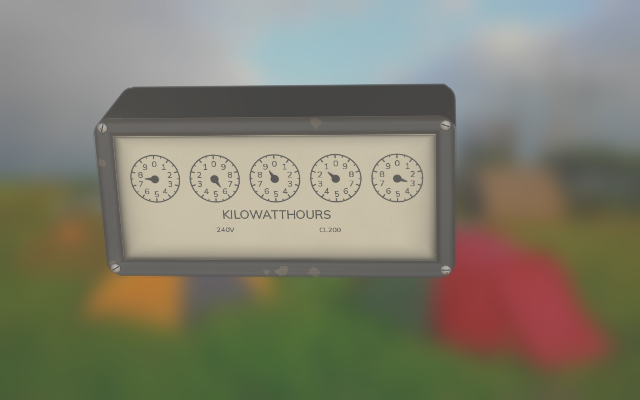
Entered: 75913 kWh
